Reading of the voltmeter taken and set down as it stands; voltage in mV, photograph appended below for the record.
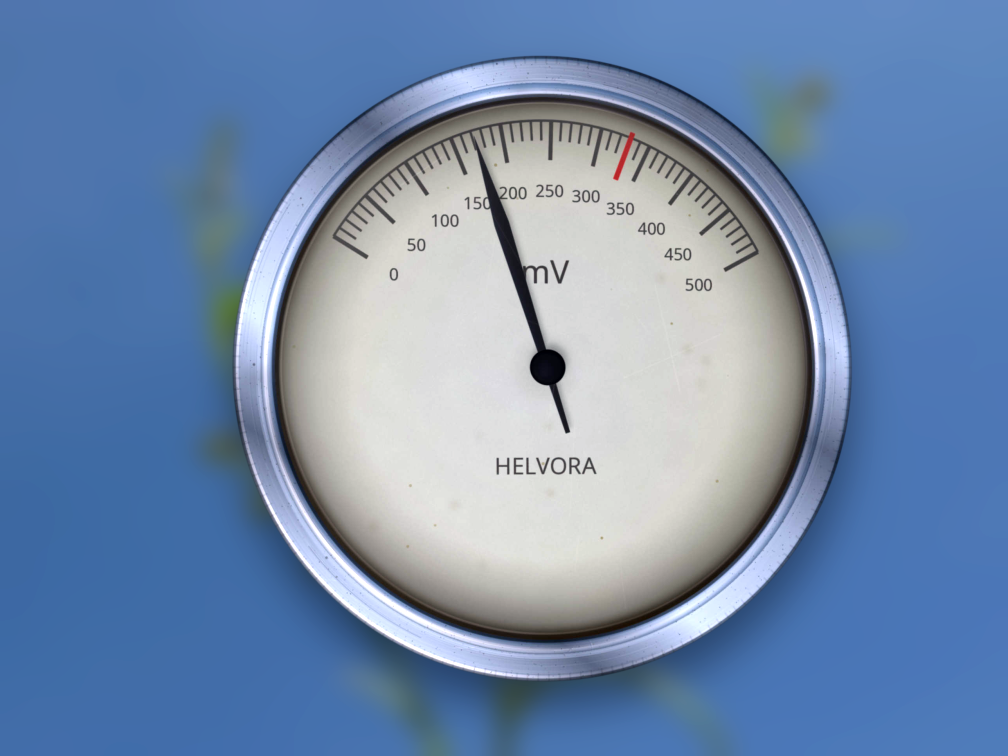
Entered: 170 mV
